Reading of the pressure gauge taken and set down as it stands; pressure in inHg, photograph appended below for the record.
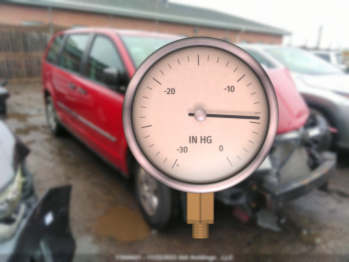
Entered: -5.5 inHg
